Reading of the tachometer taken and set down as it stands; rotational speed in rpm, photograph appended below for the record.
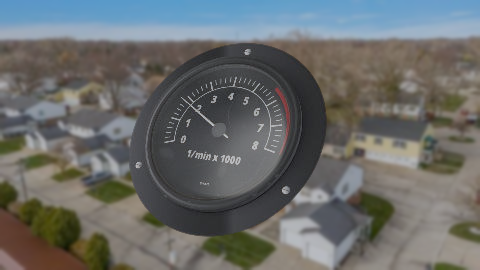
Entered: 1800 rpm
